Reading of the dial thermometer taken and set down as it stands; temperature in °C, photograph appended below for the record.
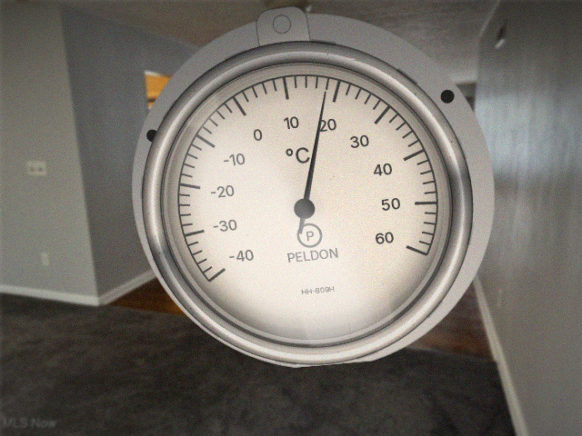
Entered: 18 °C
